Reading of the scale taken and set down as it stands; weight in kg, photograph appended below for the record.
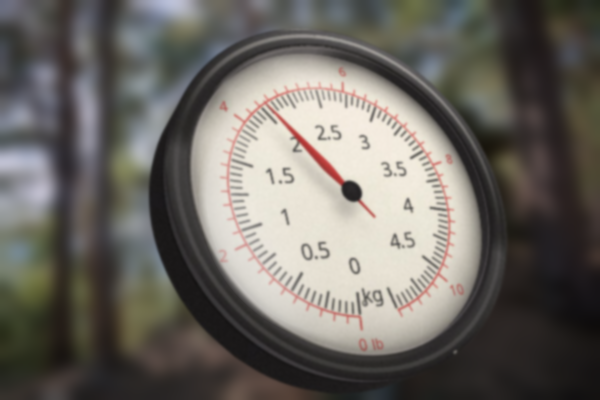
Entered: 2 kg
